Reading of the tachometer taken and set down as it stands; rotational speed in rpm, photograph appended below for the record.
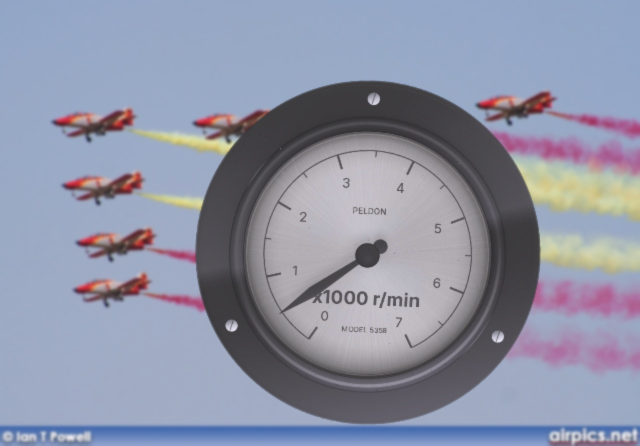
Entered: 500 rpm
